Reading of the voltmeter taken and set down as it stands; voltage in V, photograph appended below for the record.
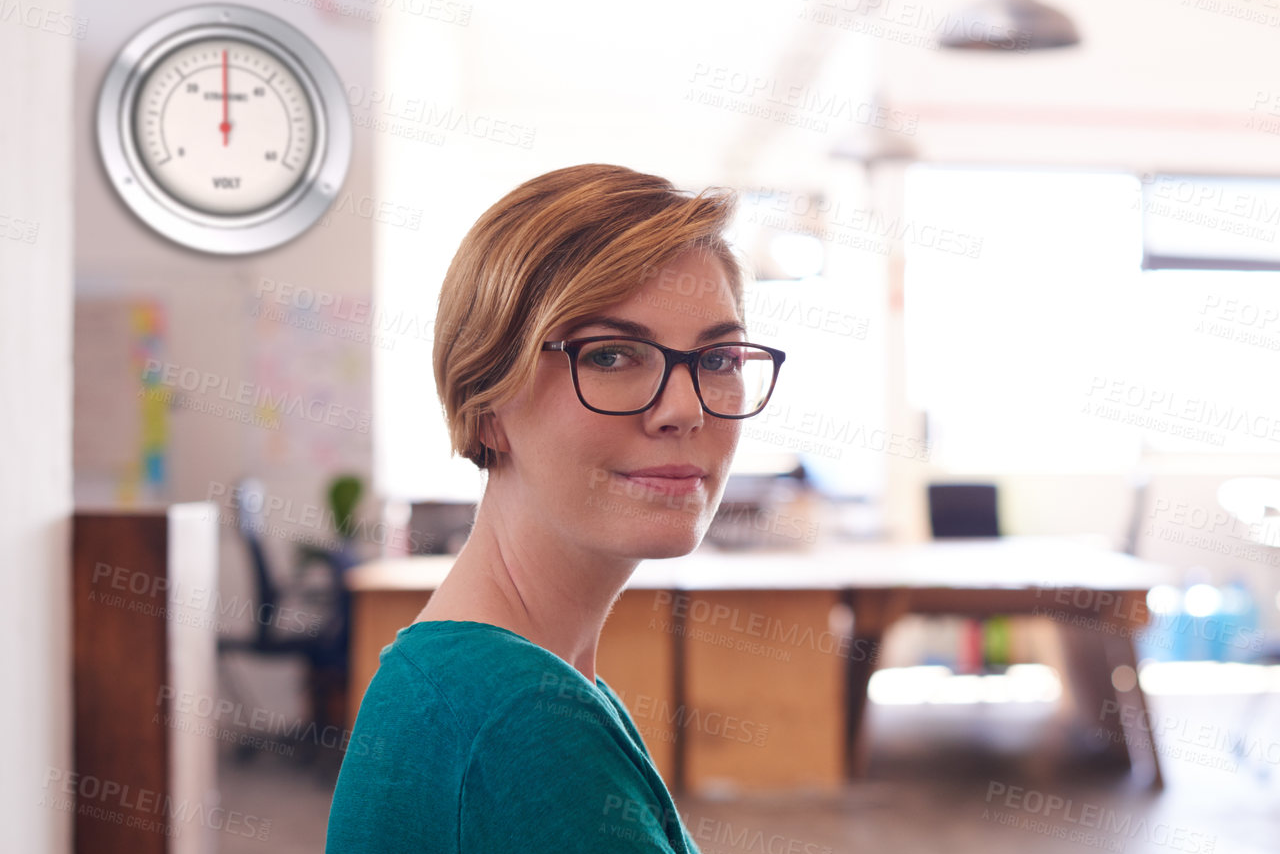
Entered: 30 V
